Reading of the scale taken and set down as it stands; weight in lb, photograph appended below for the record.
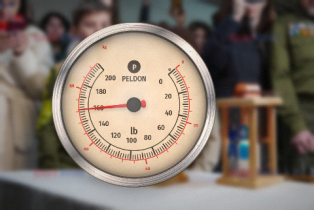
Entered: 160 lb
